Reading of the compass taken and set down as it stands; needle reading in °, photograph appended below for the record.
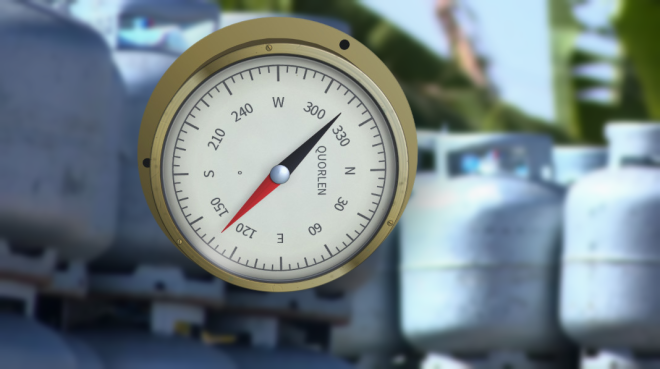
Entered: 135 °
